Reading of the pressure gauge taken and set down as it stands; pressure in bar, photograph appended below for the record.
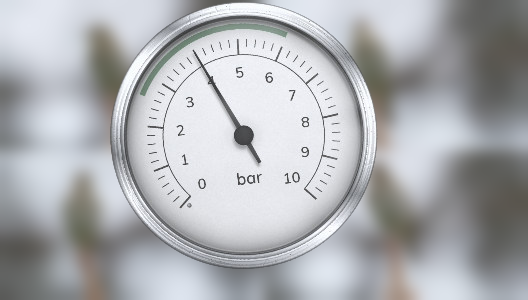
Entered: 4 bar
